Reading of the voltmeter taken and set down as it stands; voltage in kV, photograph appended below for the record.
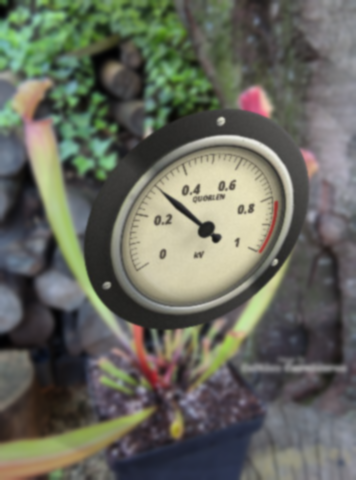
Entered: 0.3 kV
